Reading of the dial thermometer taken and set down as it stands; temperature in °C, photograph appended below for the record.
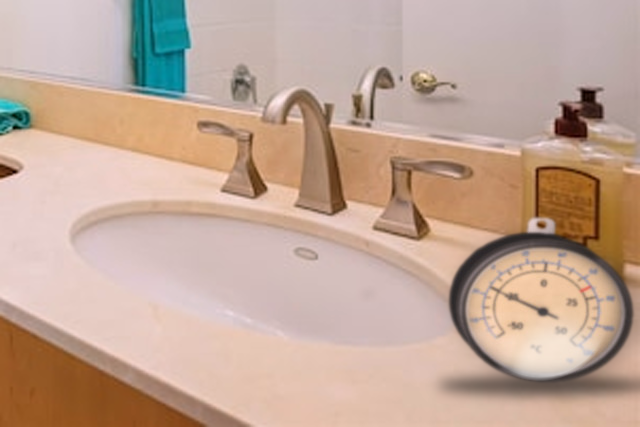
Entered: -25 °C
